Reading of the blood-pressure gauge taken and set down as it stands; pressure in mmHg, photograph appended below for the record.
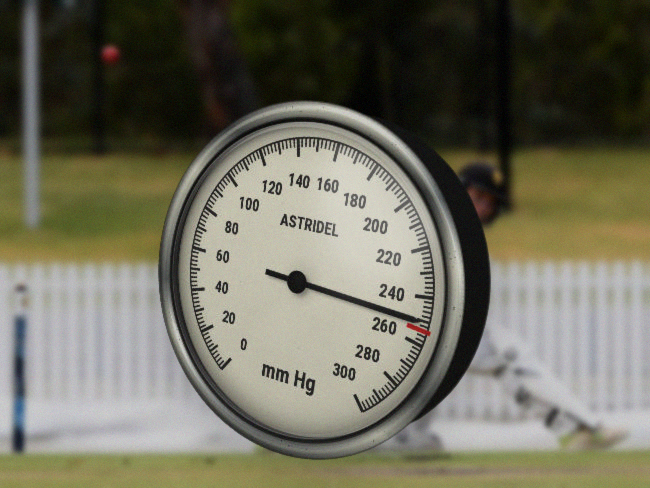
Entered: 250 mmHg
